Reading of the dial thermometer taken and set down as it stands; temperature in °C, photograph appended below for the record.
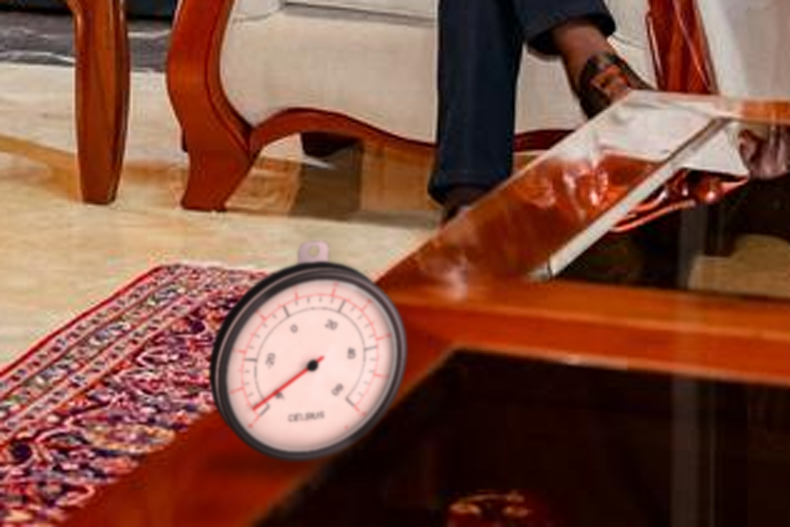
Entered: -36 °C
